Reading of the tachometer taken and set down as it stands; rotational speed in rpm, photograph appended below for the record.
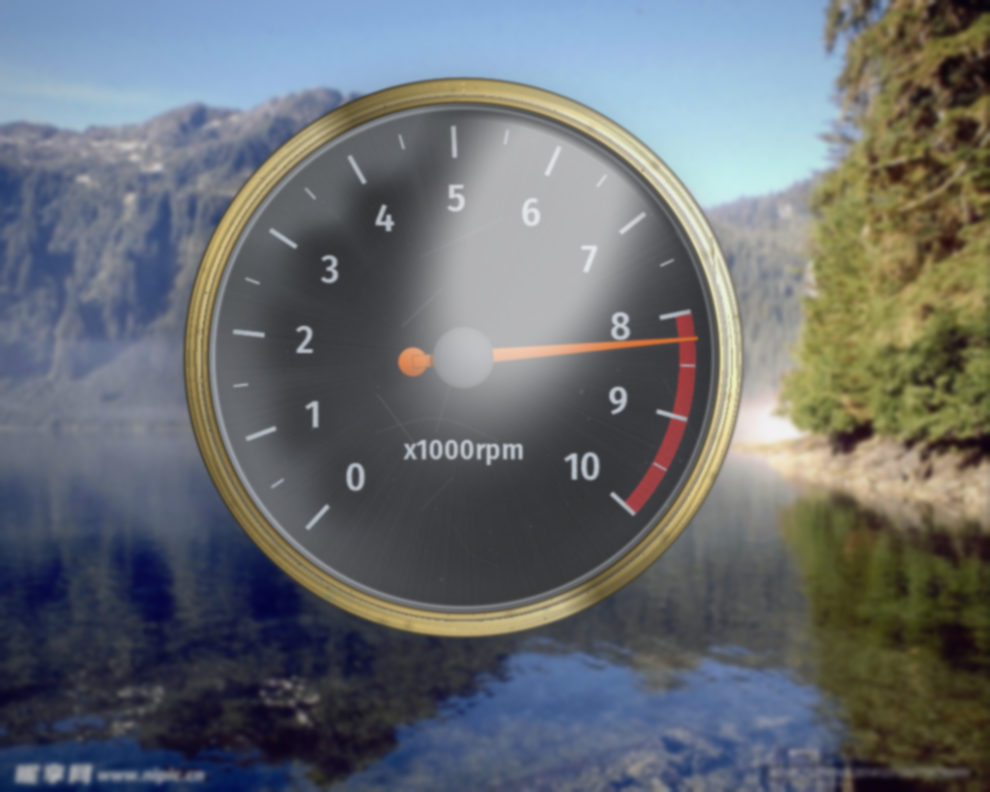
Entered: 8250 rpm
